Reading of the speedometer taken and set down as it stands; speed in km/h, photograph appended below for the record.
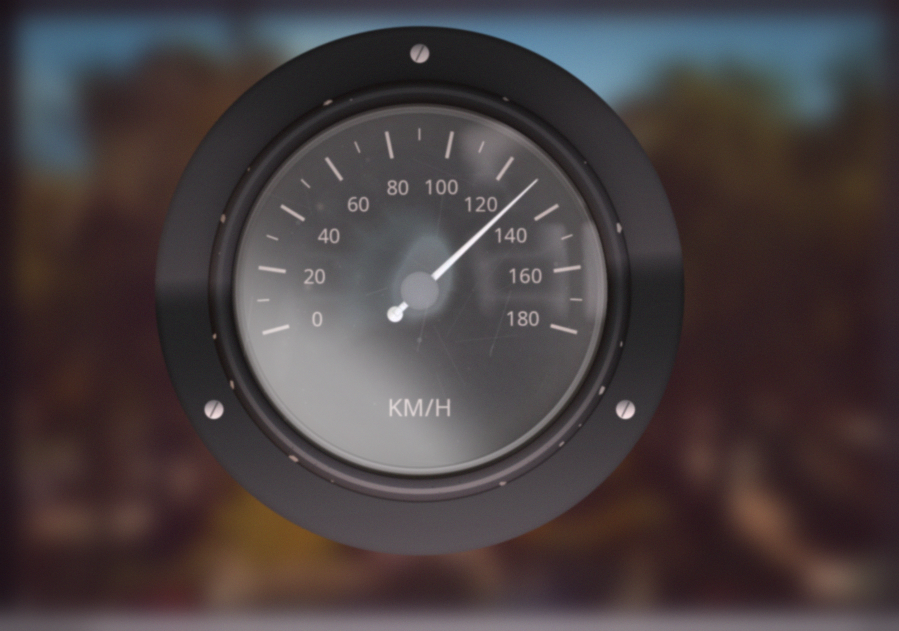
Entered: 130 km/h
